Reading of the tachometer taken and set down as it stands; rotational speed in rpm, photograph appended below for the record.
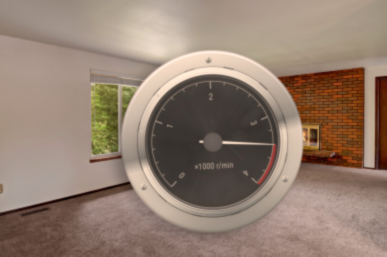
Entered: 3400 rpm
